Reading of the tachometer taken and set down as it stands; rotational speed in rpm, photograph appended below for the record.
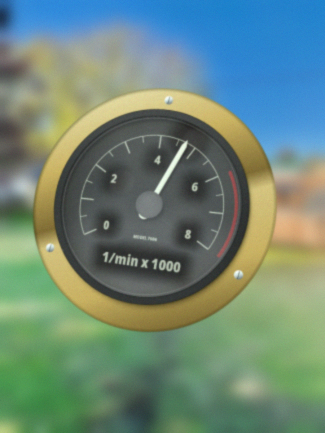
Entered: 4750 rpm
